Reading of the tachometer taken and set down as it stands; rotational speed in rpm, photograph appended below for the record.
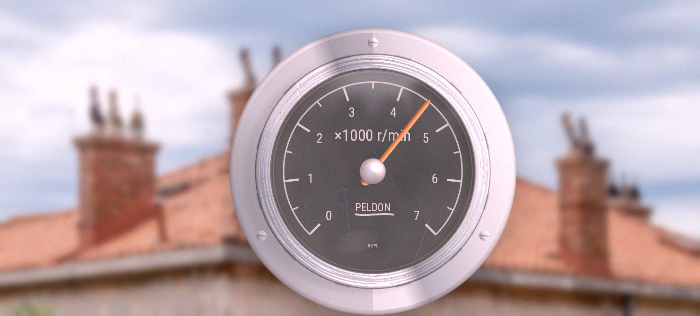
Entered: 4500 rpm
